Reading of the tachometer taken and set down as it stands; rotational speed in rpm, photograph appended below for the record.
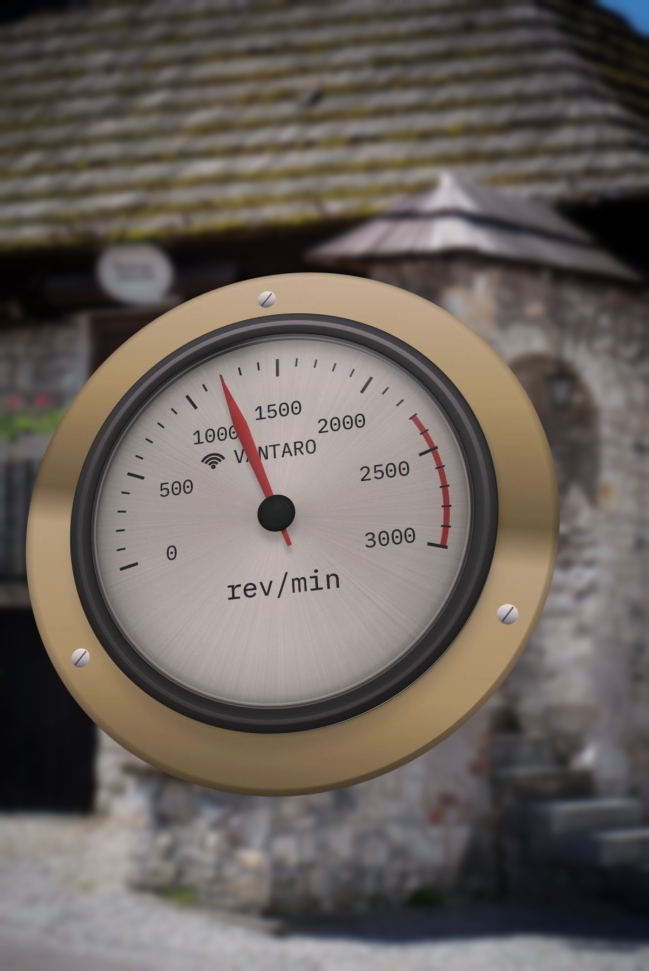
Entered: 1200 rpm
